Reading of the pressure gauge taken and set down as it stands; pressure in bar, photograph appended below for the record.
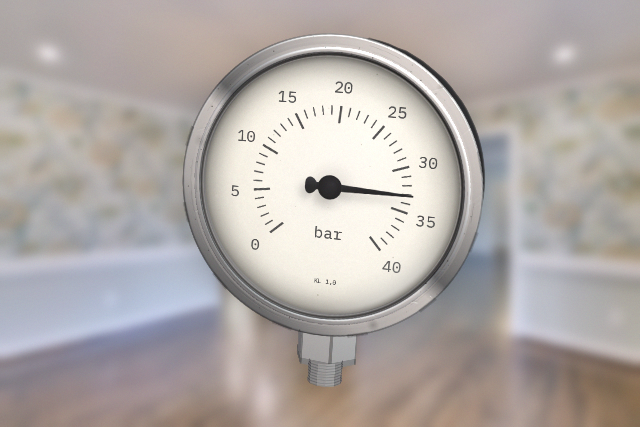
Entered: 33 bar
